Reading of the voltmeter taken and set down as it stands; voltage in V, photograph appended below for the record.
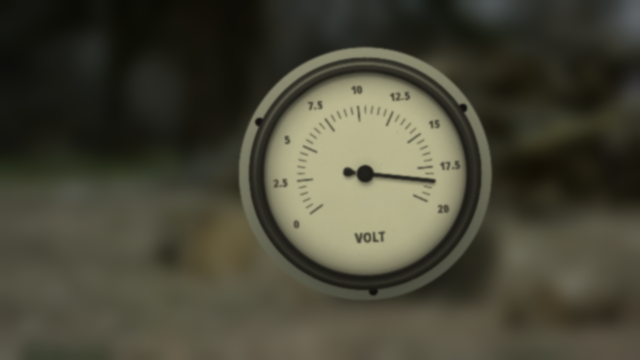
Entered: 18.5 V
